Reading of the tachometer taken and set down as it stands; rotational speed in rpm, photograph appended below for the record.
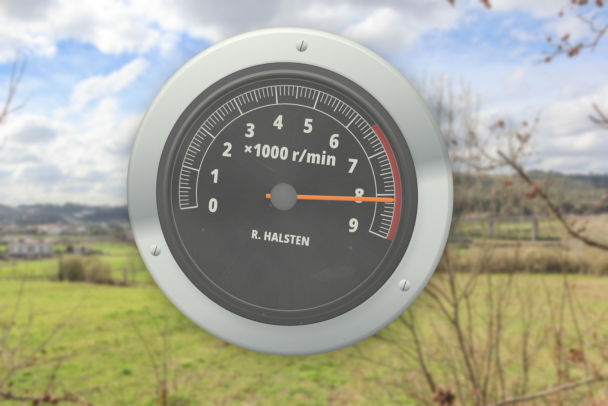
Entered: 8100 rpm
